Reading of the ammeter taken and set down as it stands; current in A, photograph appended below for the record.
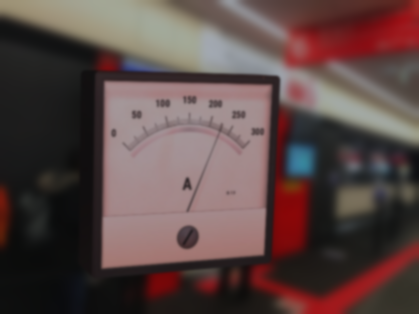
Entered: 225 A
